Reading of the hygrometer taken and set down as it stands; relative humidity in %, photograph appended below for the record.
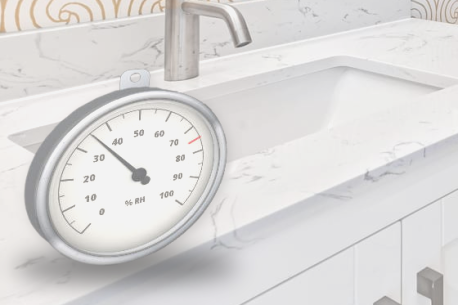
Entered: 35 %
